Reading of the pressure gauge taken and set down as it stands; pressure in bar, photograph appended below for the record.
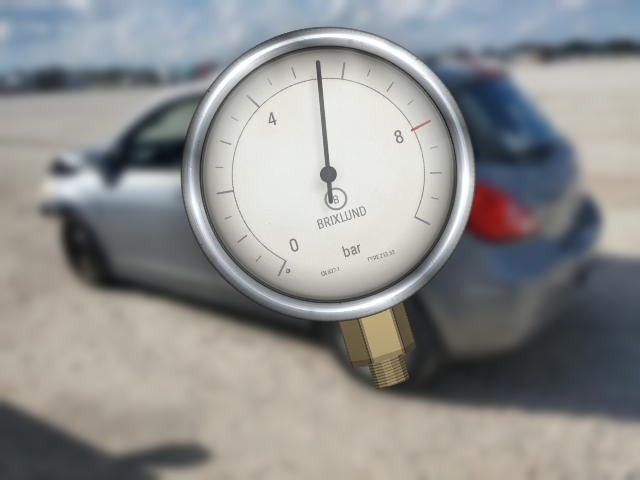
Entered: 5.5 bar
